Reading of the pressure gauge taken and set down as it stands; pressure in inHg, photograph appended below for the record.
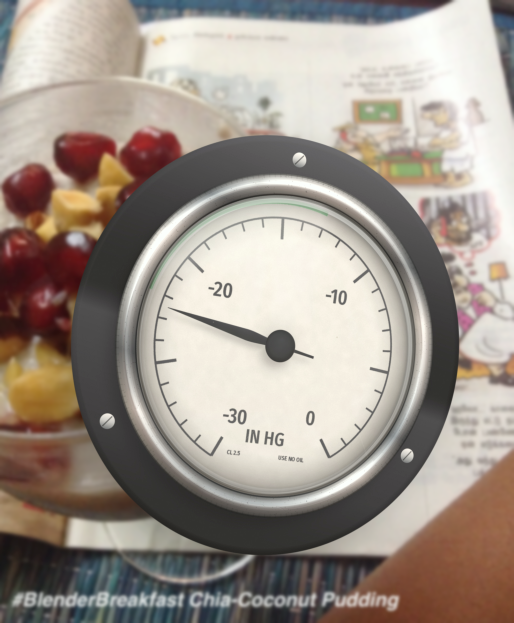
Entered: -22.5 inHg
